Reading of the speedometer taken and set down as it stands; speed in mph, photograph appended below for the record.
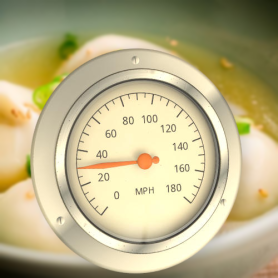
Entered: 30 mph
